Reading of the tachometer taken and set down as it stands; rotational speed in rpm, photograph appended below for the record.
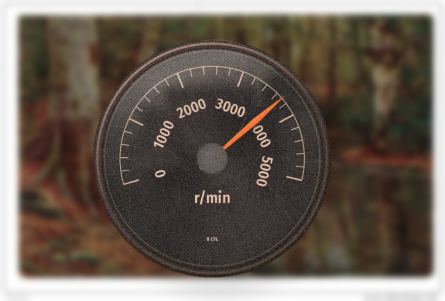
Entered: 3700 rpm
